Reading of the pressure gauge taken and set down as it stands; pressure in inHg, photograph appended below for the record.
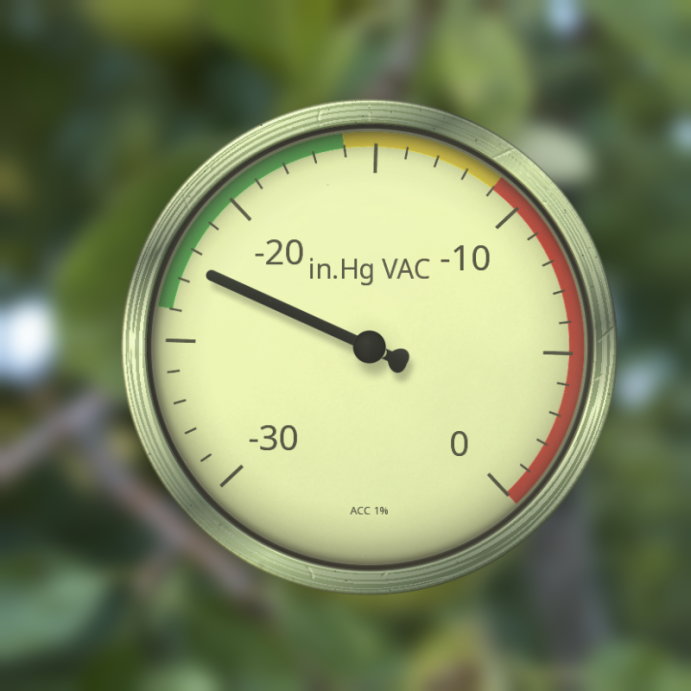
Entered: -22.5 inHg
